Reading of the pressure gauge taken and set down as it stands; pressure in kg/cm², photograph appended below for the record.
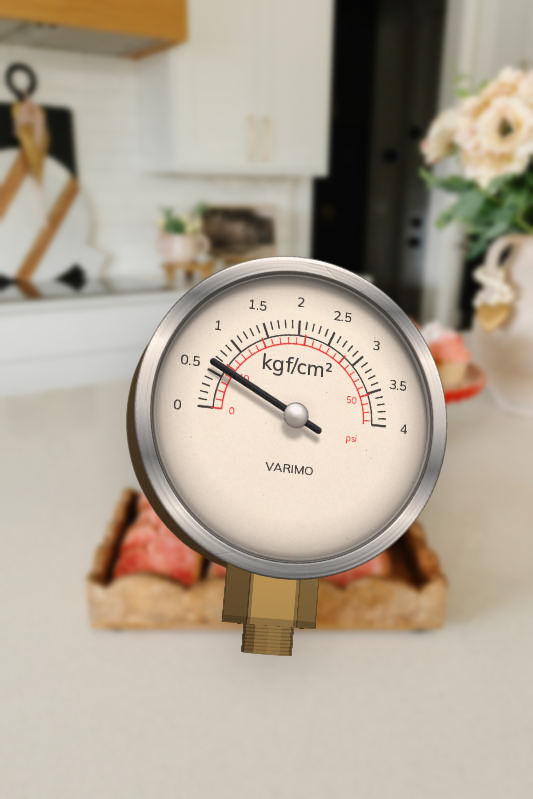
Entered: 0.6 kg/cm²
